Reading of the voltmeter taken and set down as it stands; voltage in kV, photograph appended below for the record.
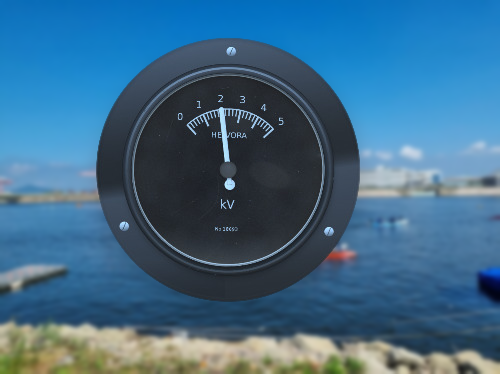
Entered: 2 kV
